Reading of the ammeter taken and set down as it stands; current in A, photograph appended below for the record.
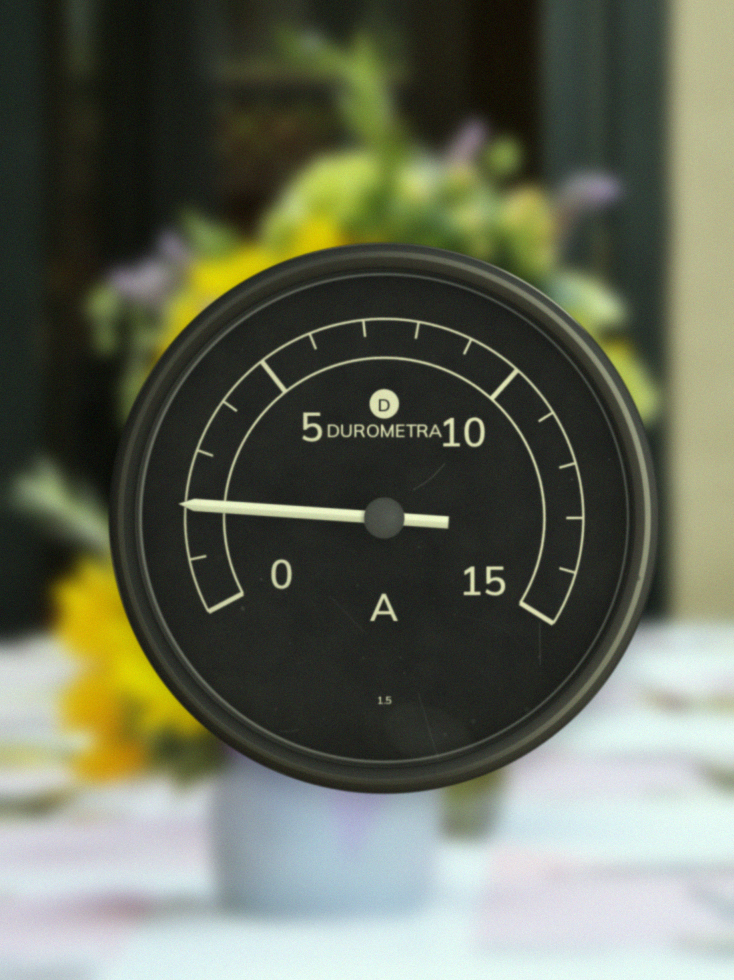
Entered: 2 A
